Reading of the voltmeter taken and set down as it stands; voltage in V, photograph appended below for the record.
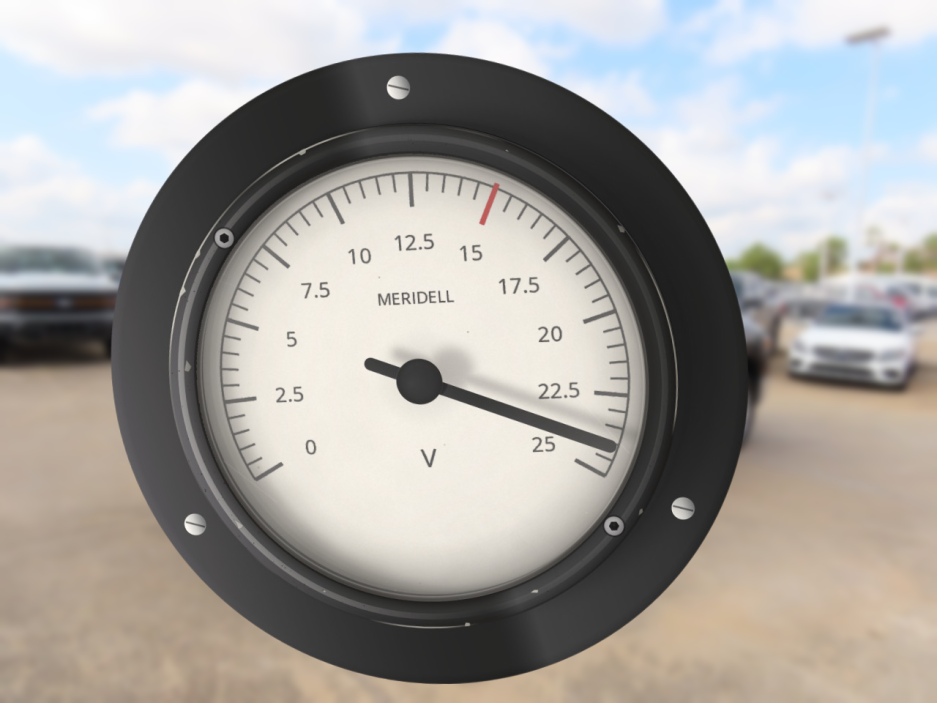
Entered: 24 V
